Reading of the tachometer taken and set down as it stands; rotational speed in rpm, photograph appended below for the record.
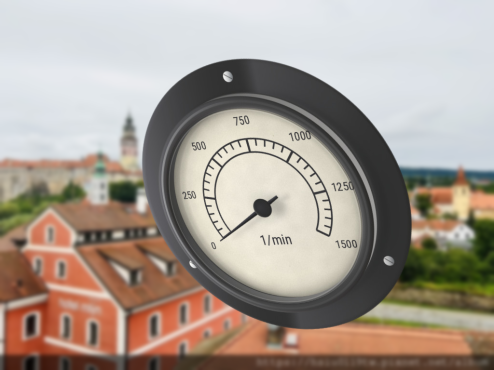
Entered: 0 rpm
